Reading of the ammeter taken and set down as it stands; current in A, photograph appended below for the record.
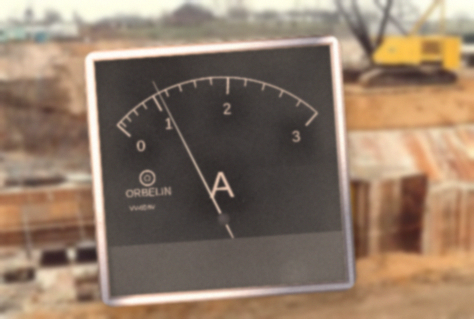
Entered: 1.1 A
